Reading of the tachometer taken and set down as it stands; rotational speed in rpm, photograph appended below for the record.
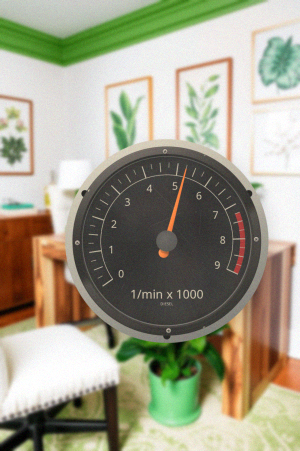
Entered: 5250 rpm
